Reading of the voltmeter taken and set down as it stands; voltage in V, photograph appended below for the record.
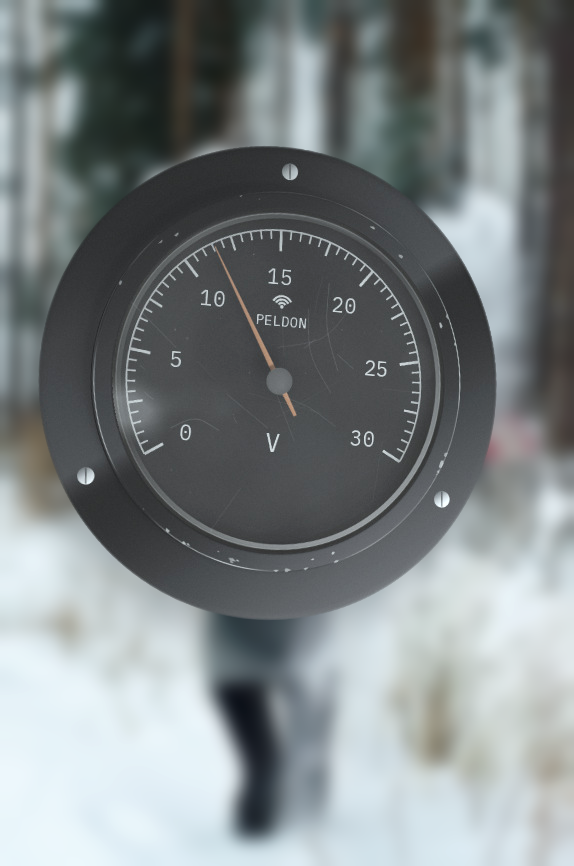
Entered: 11.5 V
